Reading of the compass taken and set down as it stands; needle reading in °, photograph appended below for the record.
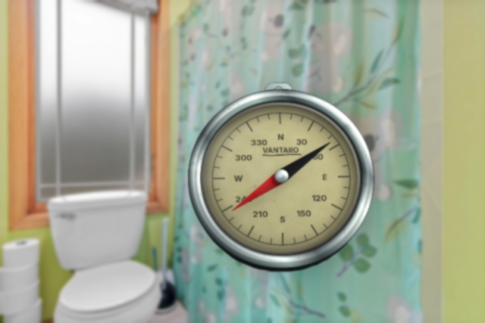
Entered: 235 °
